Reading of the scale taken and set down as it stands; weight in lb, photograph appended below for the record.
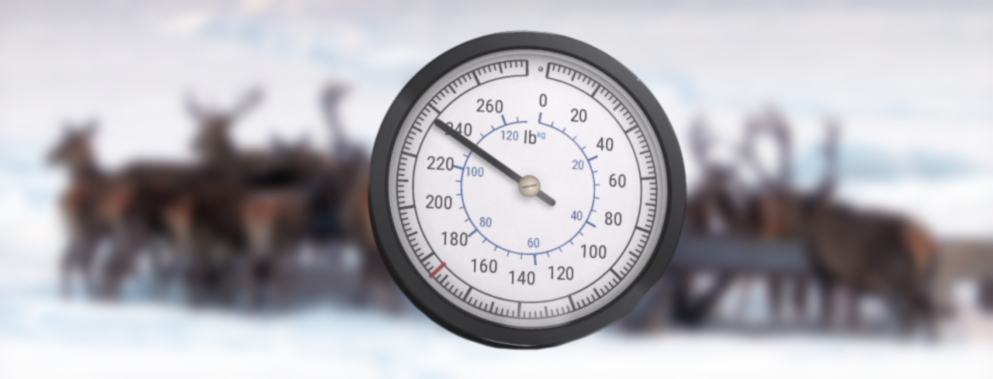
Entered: 236 lb
